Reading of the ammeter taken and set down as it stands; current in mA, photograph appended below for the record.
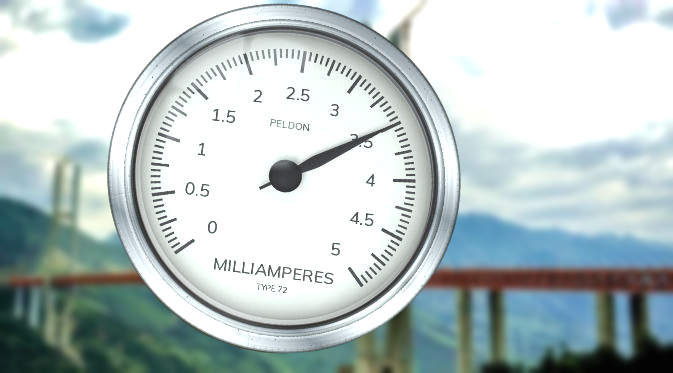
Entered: 3.5 mA
